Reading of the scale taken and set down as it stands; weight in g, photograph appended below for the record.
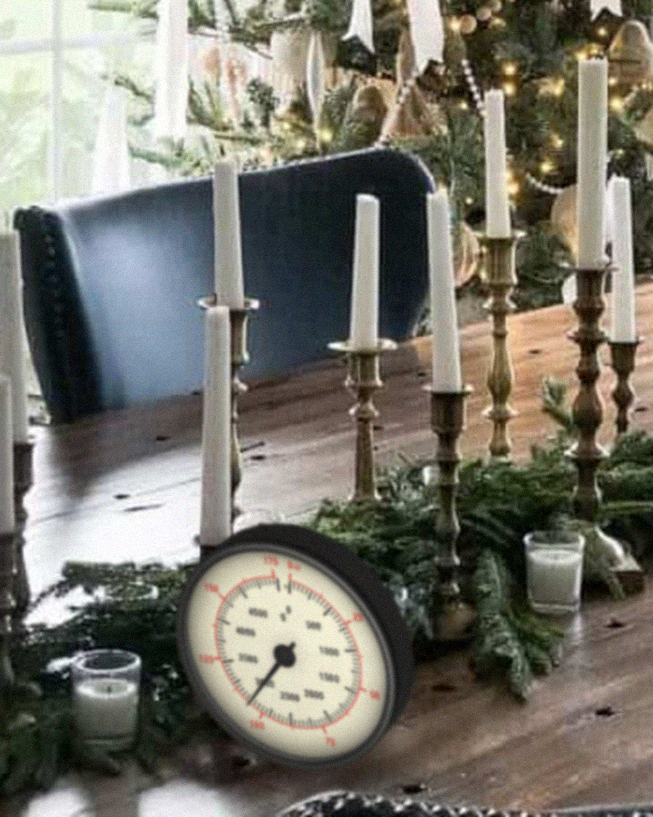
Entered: 3000 g
